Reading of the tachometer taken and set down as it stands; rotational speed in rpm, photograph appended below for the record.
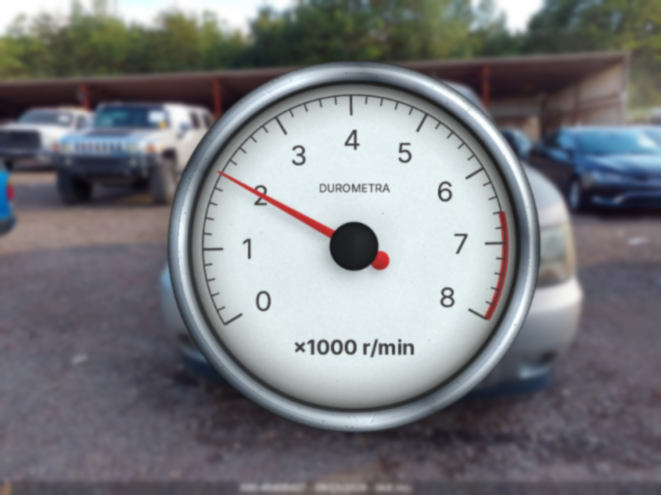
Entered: 2000 rpm
